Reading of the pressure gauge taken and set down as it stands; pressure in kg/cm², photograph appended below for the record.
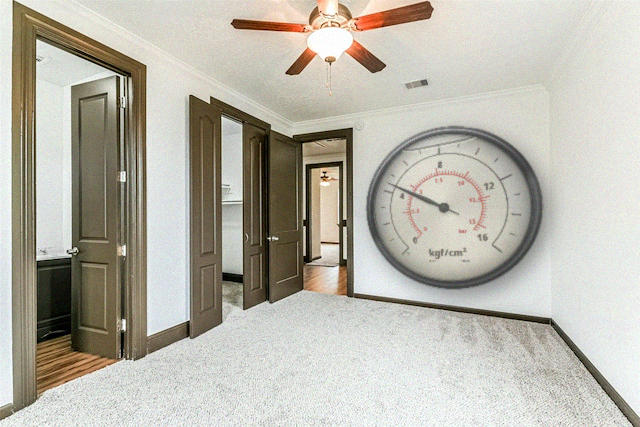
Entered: 4.5 kg/cm²
